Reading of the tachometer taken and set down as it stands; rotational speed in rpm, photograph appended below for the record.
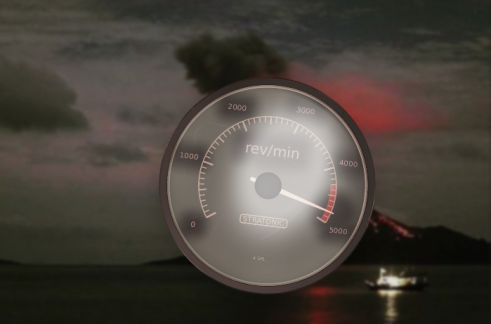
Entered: 4800 rpm
